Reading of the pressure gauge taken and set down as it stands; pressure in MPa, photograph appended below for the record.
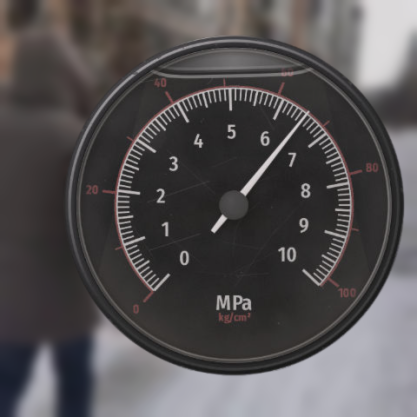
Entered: 6.5 MPa
